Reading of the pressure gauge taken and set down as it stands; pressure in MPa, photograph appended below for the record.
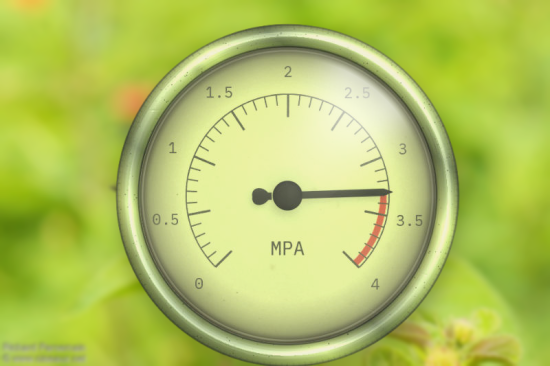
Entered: 3.3 MPa
